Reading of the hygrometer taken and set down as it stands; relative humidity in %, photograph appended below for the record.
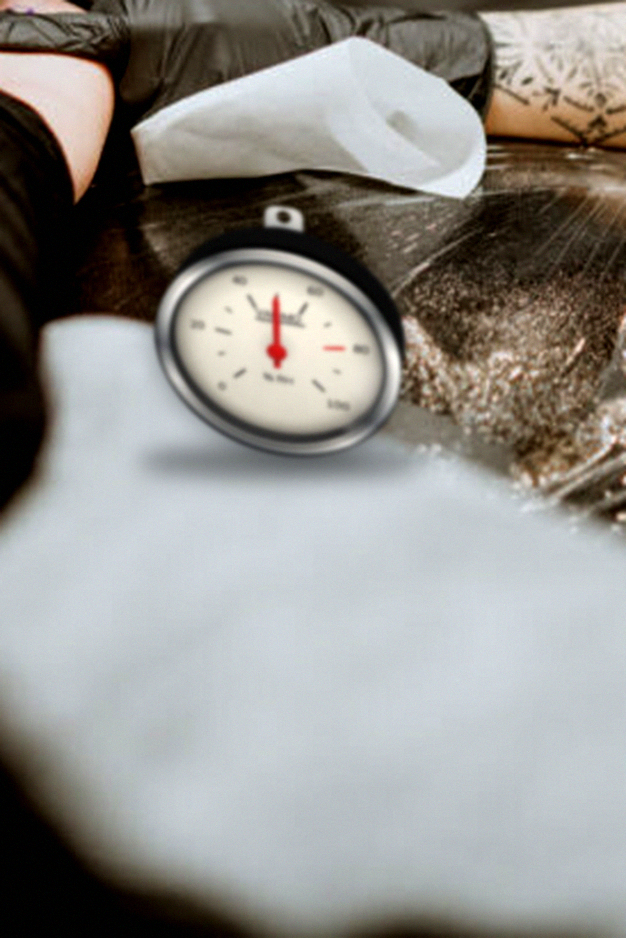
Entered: 50 %
